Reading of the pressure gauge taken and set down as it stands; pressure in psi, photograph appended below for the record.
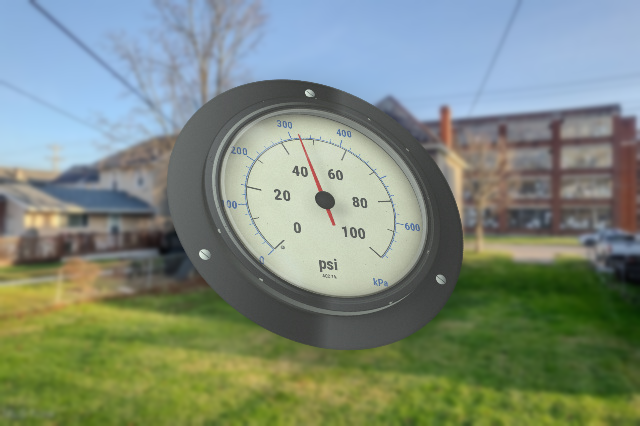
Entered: 45 psi
